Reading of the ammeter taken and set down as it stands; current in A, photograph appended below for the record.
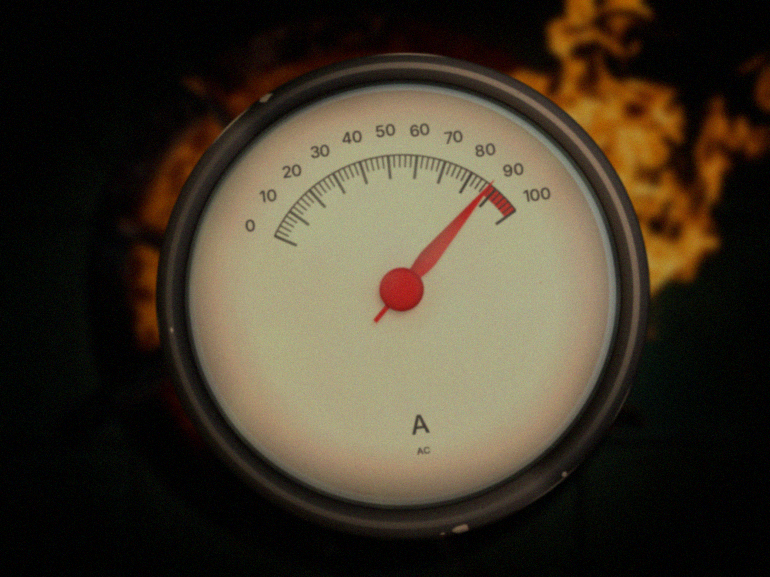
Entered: 88 A
